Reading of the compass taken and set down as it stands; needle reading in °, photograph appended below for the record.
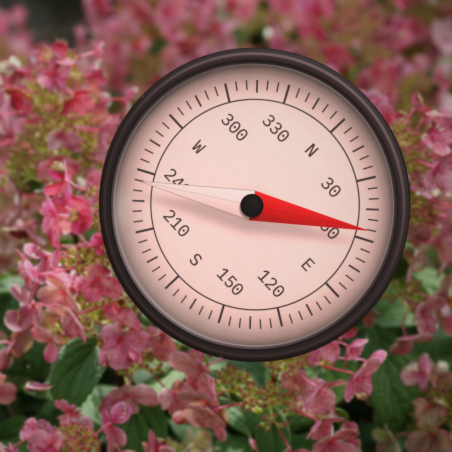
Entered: 55 °
